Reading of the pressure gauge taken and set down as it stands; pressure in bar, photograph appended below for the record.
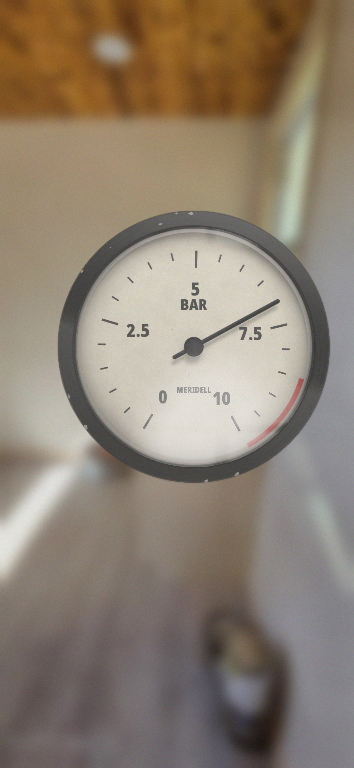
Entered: 7 bar
